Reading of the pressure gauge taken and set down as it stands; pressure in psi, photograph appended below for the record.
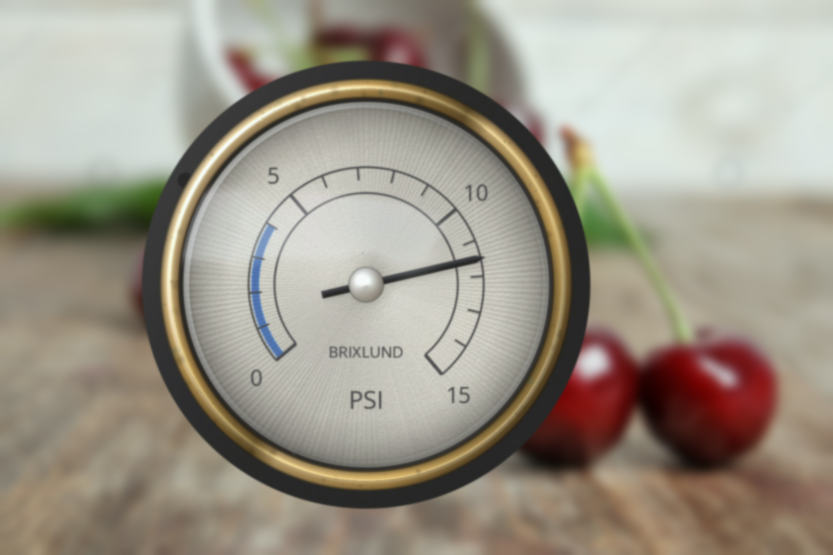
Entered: 11.5 psi
